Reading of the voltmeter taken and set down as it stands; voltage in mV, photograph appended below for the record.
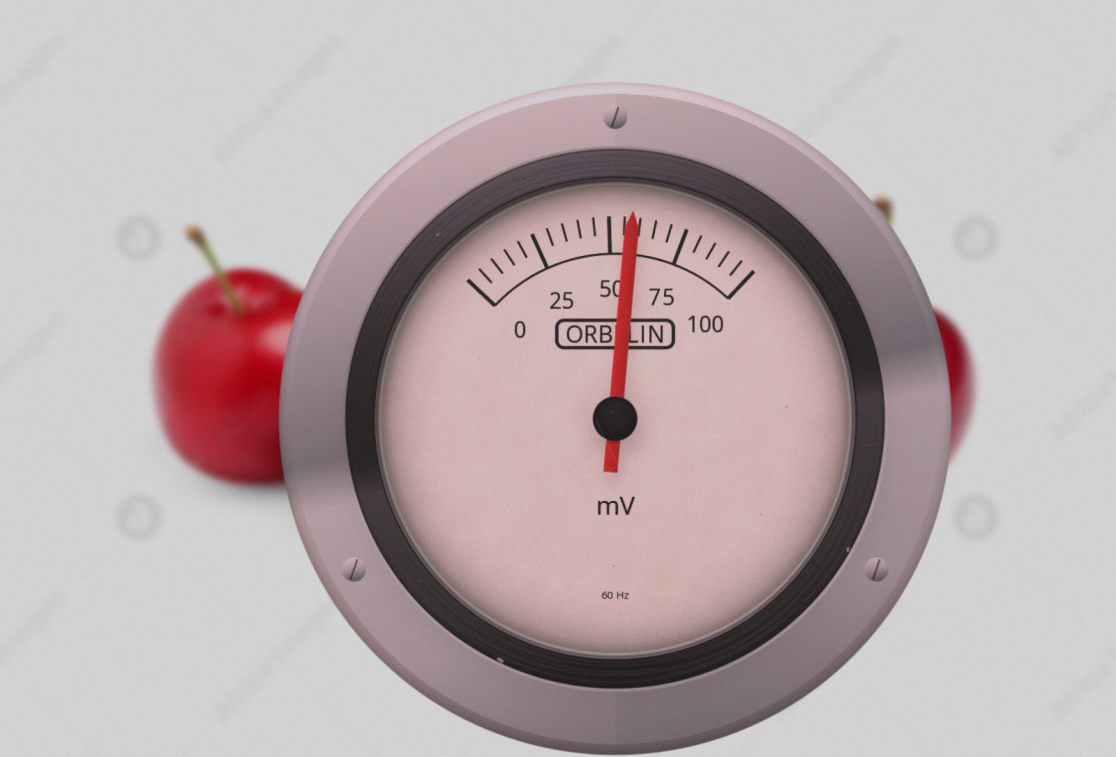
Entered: 57.5 mV
